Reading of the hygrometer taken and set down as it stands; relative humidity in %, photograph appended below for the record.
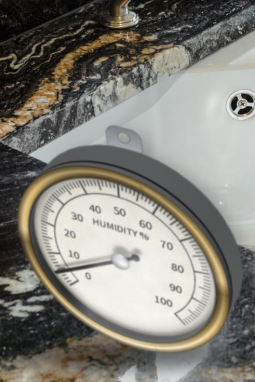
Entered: 5 %
